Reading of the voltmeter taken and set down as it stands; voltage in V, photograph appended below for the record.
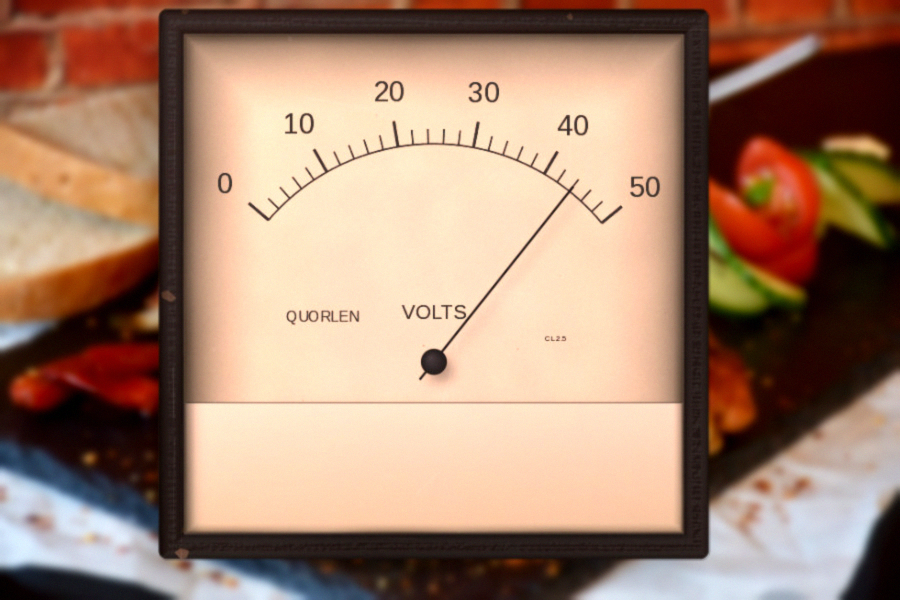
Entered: 44 V
